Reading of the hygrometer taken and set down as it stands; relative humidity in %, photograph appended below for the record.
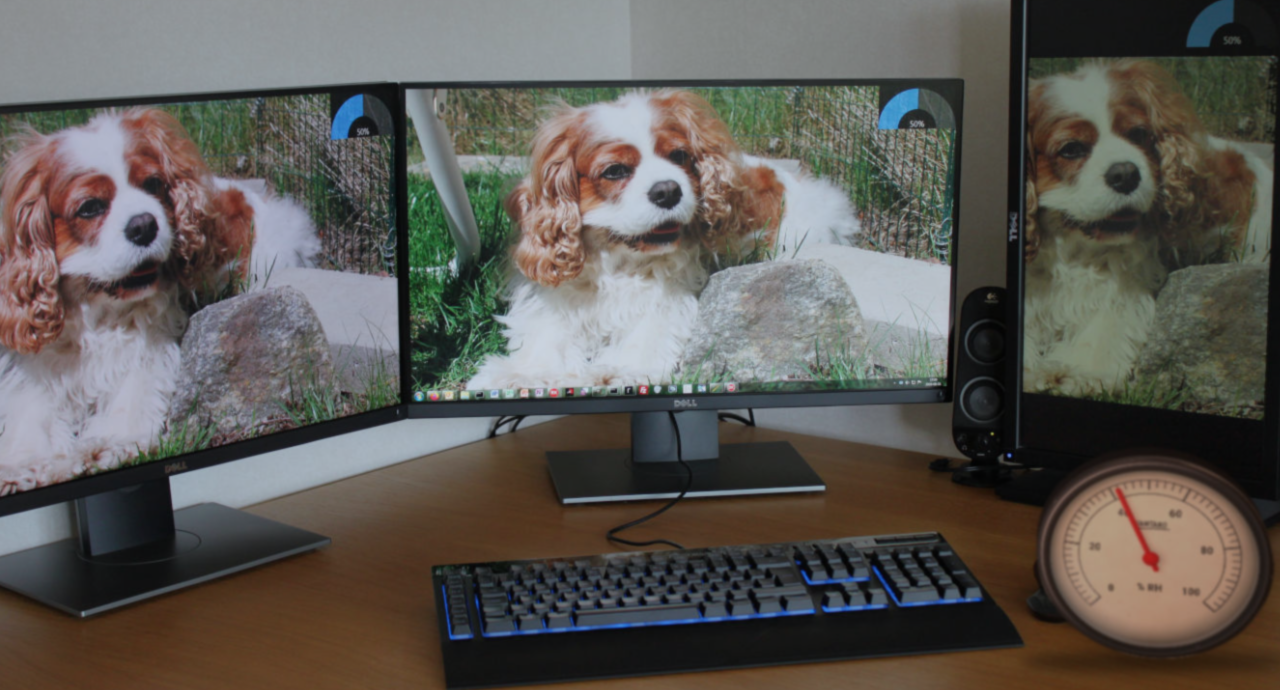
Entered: 42 %
